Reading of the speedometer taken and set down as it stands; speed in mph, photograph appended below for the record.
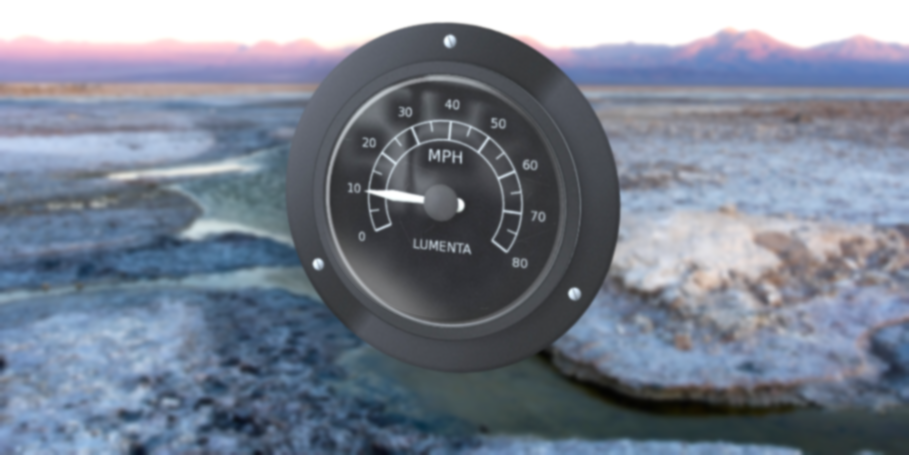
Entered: 10 mph
